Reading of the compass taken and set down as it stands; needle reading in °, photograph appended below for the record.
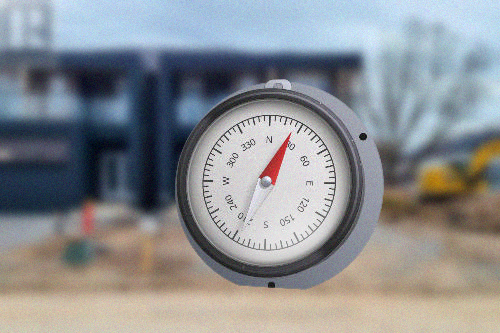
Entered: 25 °
